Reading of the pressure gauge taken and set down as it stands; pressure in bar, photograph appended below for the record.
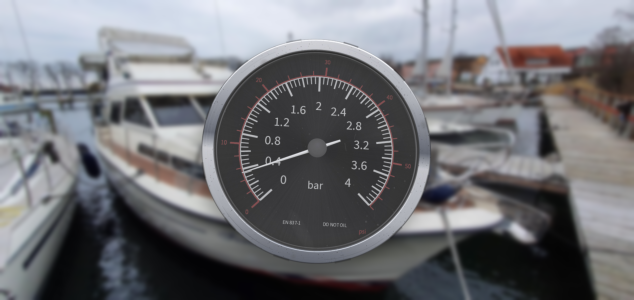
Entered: 0.35 bar
